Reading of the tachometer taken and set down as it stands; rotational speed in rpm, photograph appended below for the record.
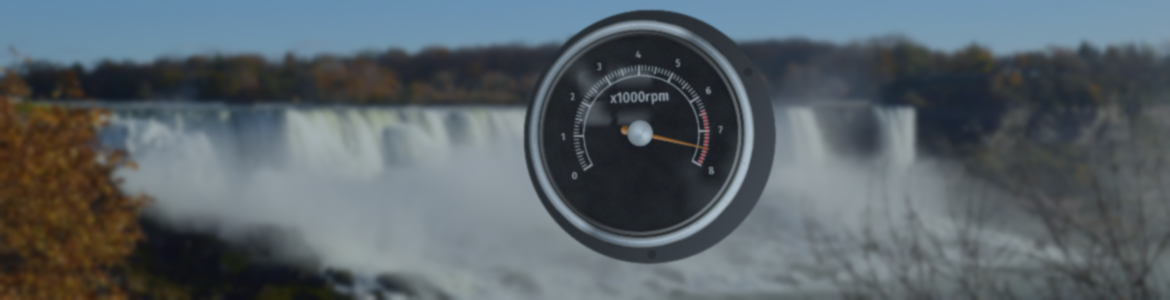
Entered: 7500 rpm
